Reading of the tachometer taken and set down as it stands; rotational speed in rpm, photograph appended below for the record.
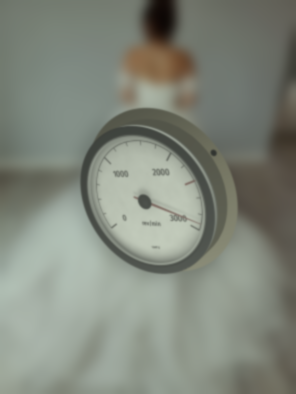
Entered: 2900 rpm
